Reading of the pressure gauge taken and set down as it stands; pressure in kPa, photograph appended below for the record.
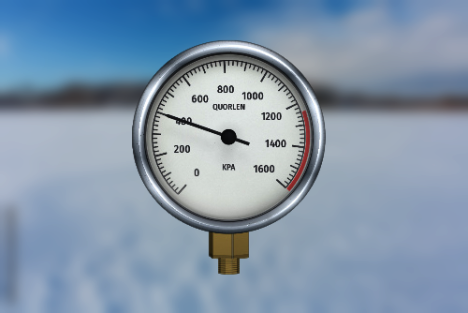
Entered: 400 kPa
